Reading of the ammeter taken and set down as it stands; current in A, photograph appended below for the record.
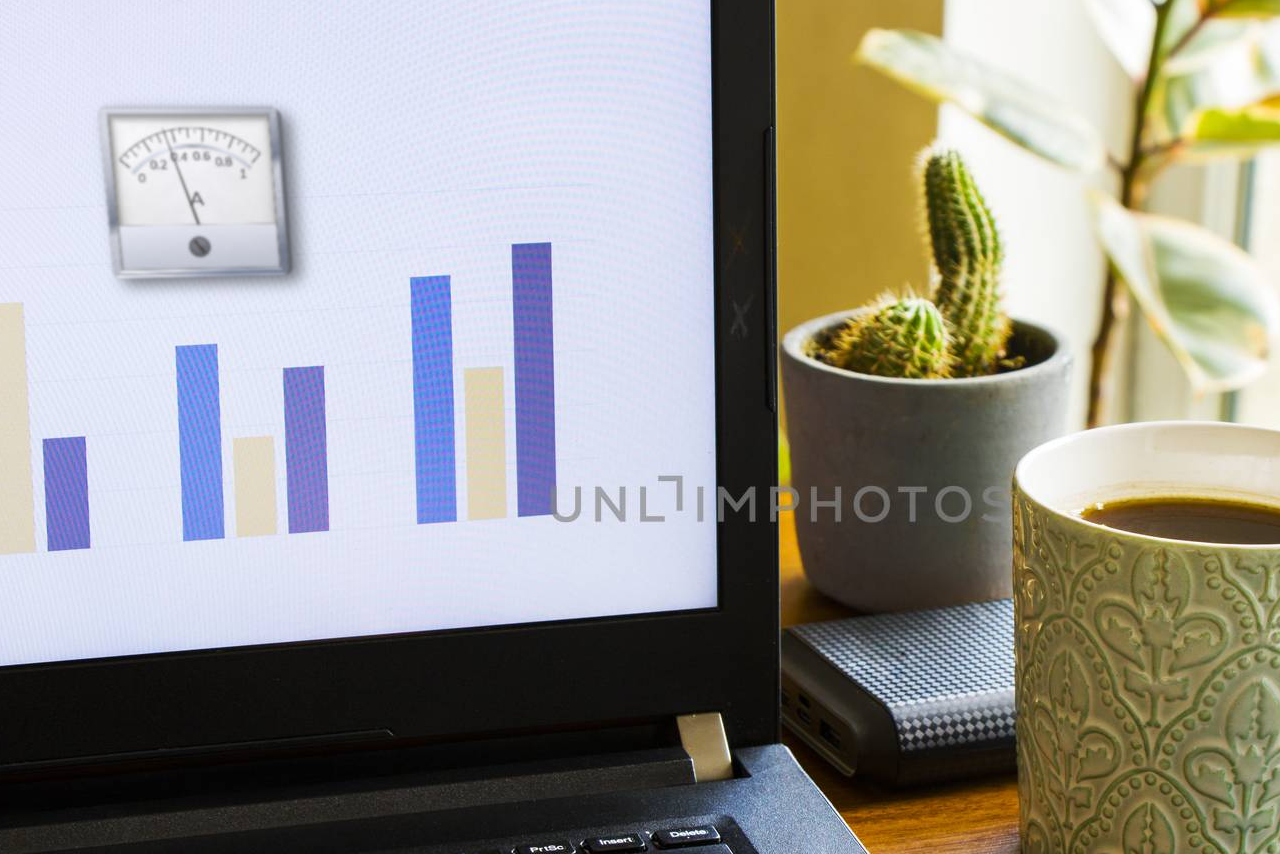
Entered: 0.35 A
